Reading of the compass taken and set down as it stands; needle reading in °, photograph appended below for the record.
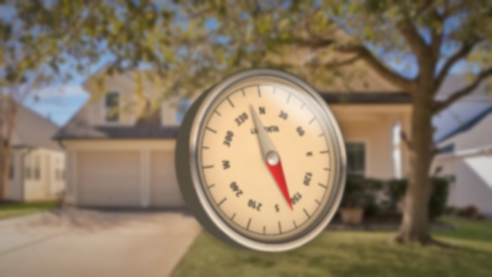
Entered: 165 °
